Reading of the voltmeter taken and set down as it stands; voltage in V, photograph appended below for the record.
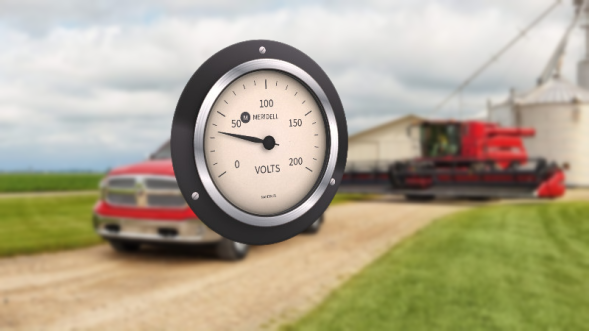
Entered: 35 V
